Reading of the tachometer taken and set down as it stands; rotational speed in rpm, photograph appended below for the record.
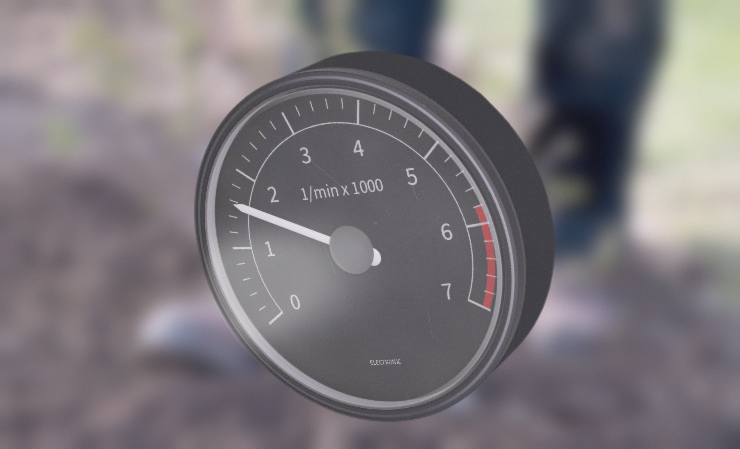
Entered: 1600 rpm
